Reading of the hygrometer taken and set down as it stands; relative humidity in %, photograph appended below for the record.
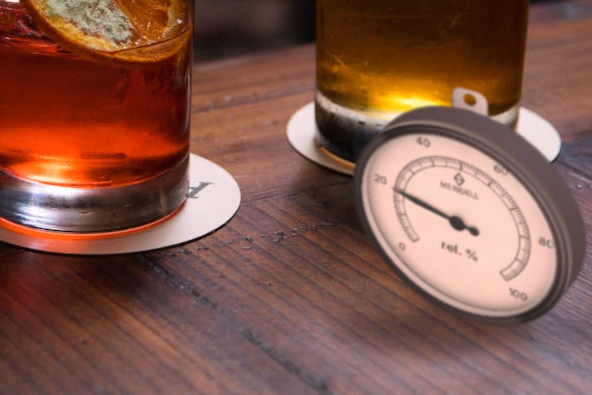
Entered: 20 %
